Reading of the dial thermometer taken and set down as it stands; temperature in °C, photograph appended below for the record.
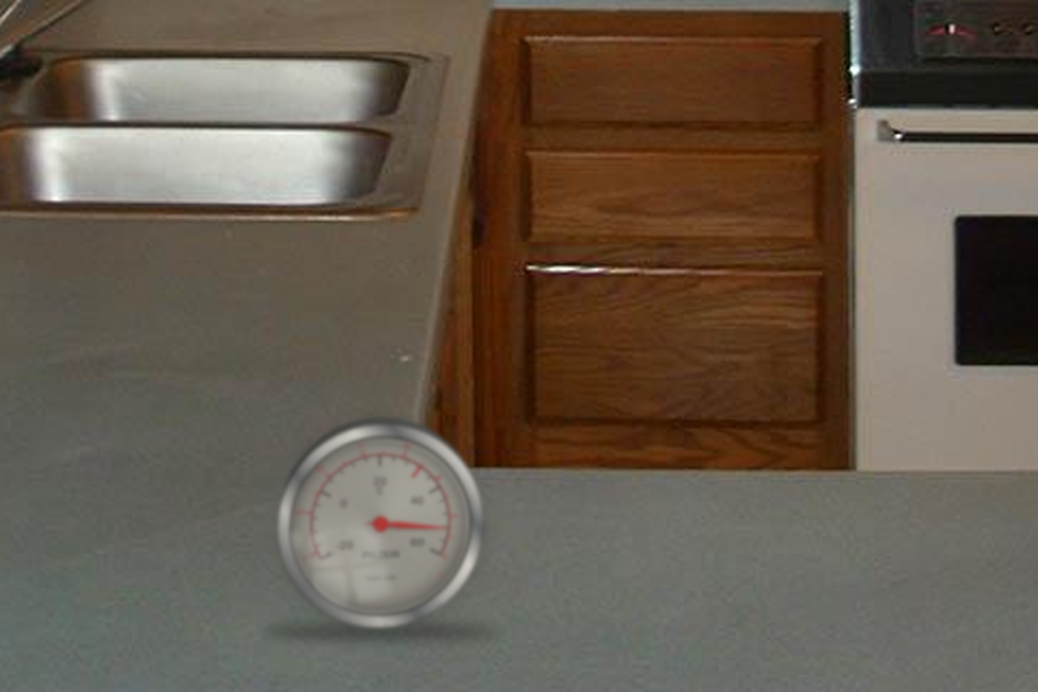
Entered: 52 °C
